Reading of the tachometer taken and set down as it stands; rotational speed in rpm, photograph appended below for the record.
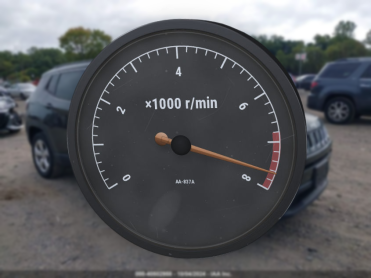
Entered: 7600 rpm
